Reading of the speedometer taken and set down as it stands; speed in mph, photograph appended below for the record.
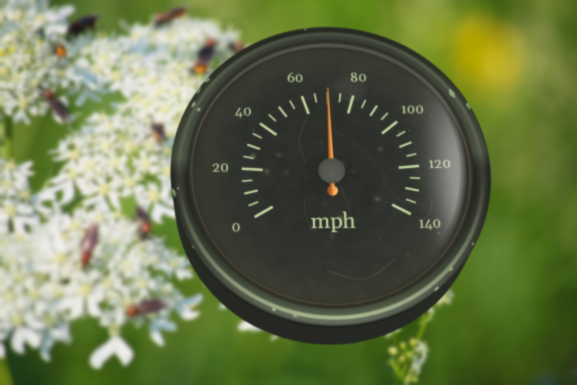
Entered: 70 mph
